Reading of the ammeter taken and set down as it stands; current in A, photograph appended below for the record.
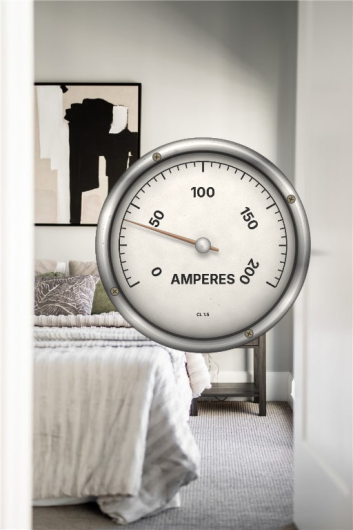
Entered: 40 A
